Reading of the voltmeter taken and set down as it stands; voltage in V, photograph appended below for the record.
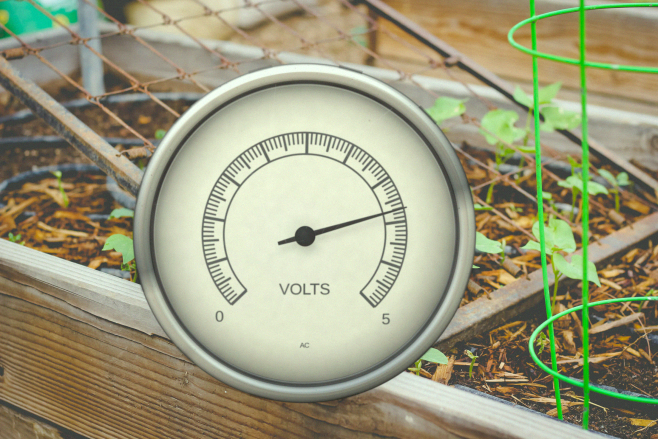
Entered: 3.85 V
